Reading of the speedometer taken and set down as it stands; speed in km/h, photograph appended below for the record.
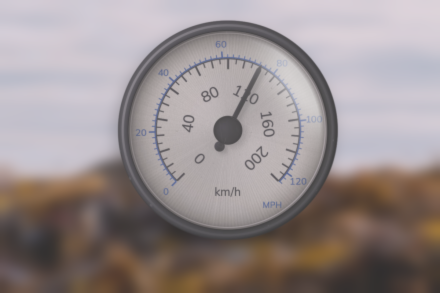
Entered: 120 km/h
